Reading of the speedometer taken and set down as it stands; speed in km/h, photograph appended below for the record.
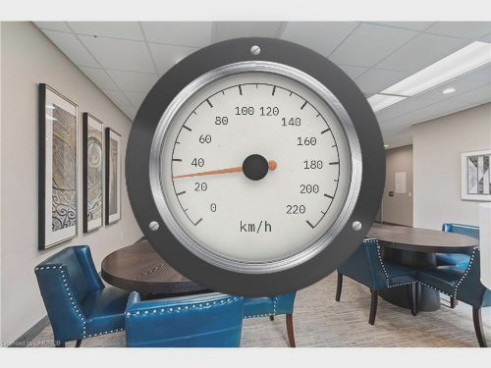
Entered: 30 km/h
